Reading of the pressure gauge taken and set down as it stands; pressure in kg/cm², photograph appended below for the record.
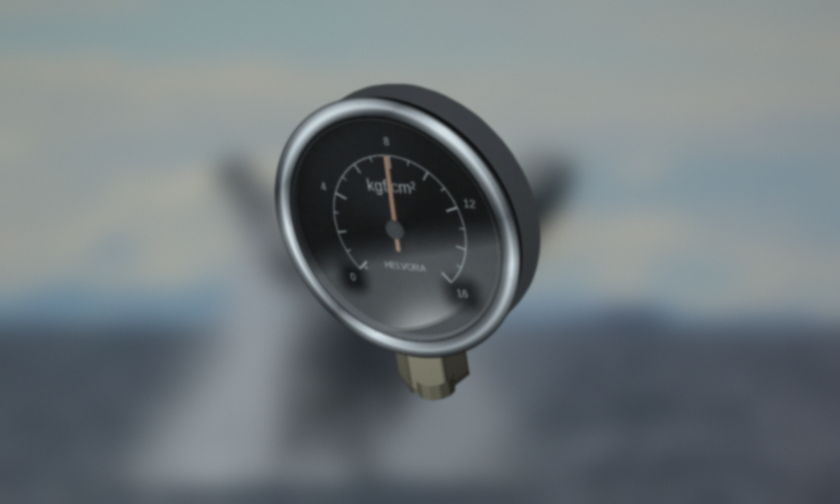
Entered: 8 kg/cm²
